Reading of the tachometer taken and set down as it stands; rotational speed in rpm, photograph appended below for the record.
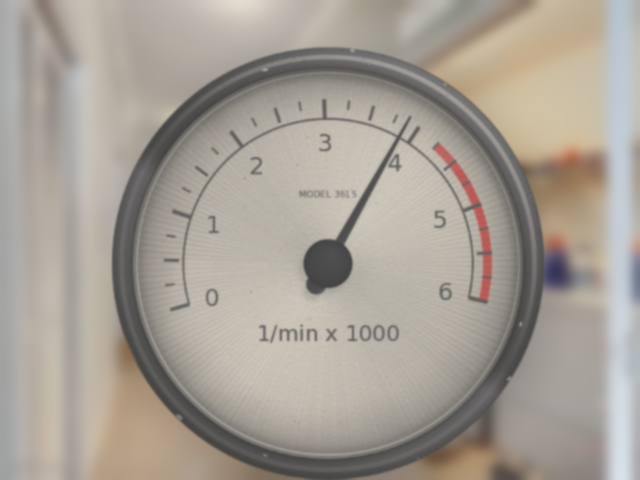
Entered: 3875 rpm
